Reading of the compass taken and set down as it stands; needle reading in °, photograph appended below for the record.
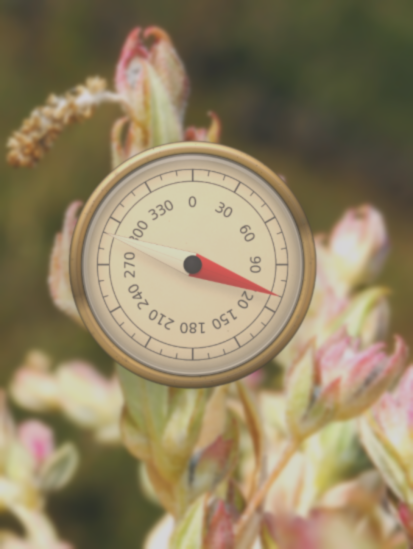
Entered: 110 °
